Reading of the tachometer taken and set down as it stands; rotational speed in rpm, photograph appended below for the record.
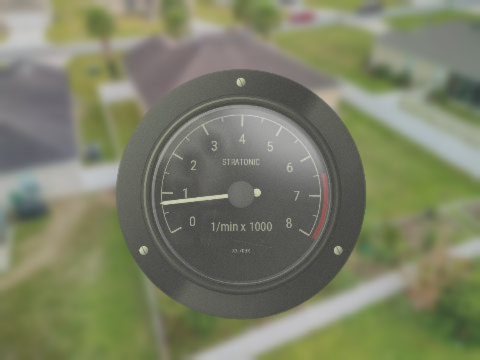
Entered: 750 rpm
